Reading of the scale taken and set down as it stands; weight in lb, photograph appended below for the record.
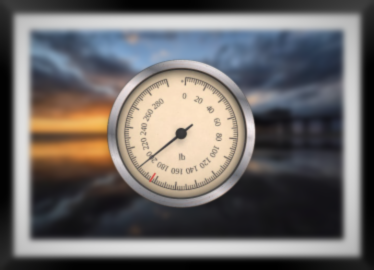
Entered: 200 lb
